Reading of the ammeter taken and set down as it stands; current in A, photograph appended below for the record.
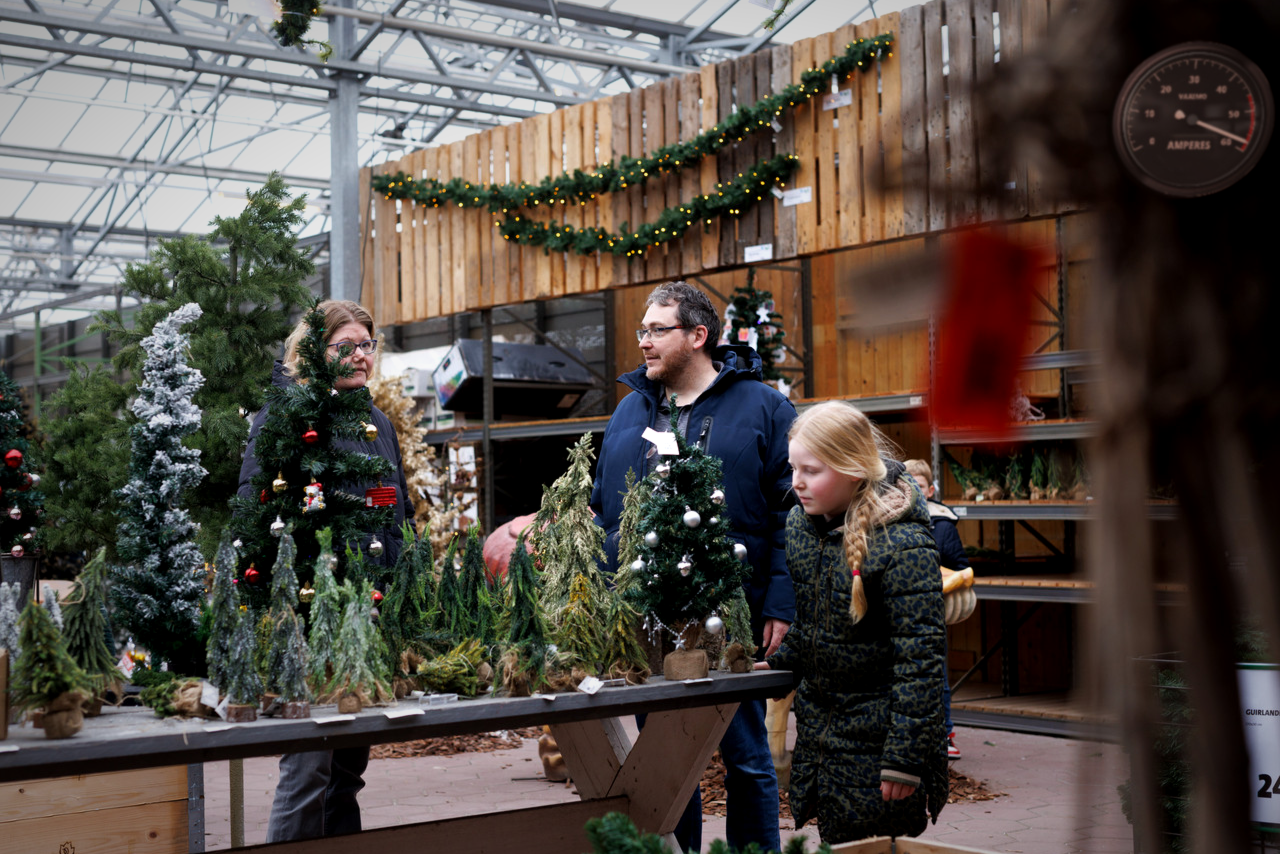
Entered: 58 A
